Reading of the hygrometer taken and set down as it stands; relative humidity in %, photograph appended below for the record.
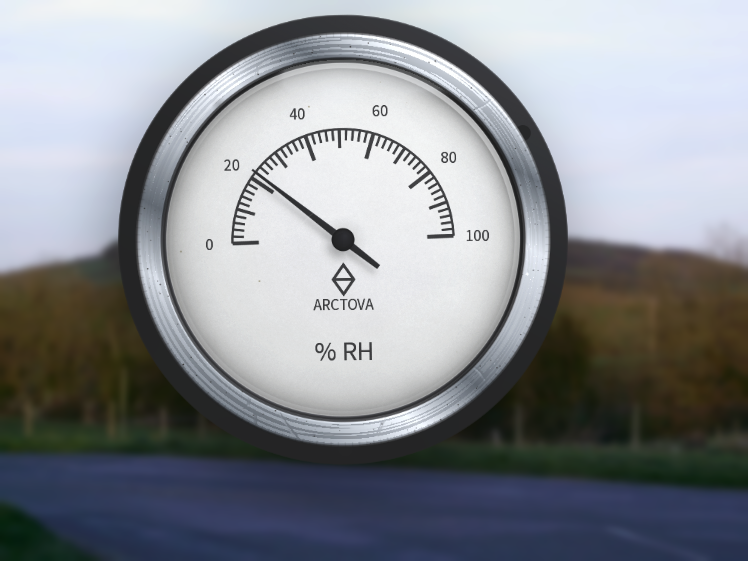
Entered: 22 %
